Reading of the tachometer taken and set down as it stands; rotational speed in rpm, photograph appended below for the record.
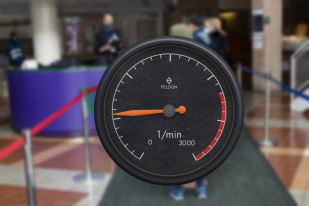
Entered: 550 rpm
